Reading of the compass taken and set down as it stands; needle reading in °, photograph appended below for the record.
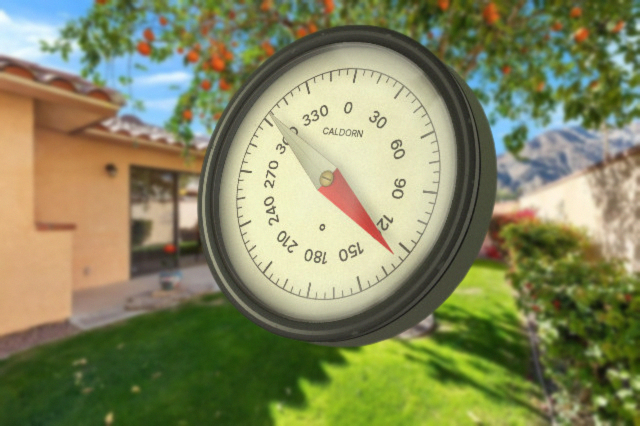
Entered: 125 °
